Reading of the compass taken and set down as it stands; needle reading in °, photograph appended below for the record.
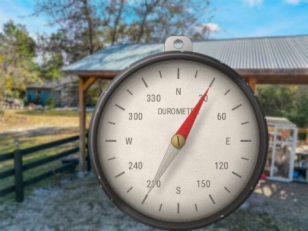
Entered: 30 °
